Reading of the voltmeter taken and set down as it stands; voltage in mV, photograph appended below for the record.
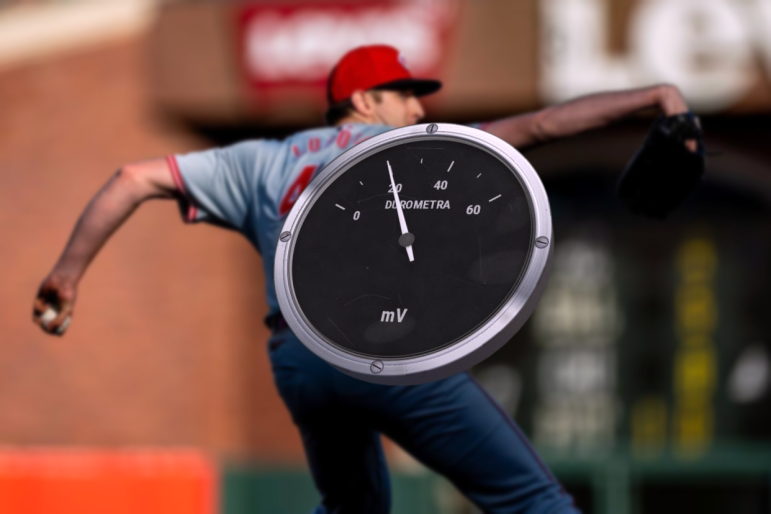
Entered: 20 mV
